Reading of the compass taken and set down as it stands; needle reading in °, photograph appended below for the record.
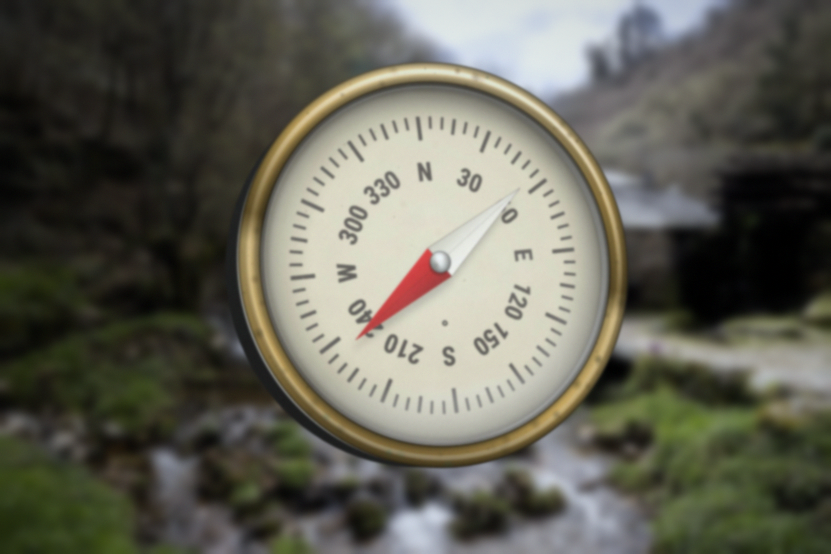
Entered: 235 °
